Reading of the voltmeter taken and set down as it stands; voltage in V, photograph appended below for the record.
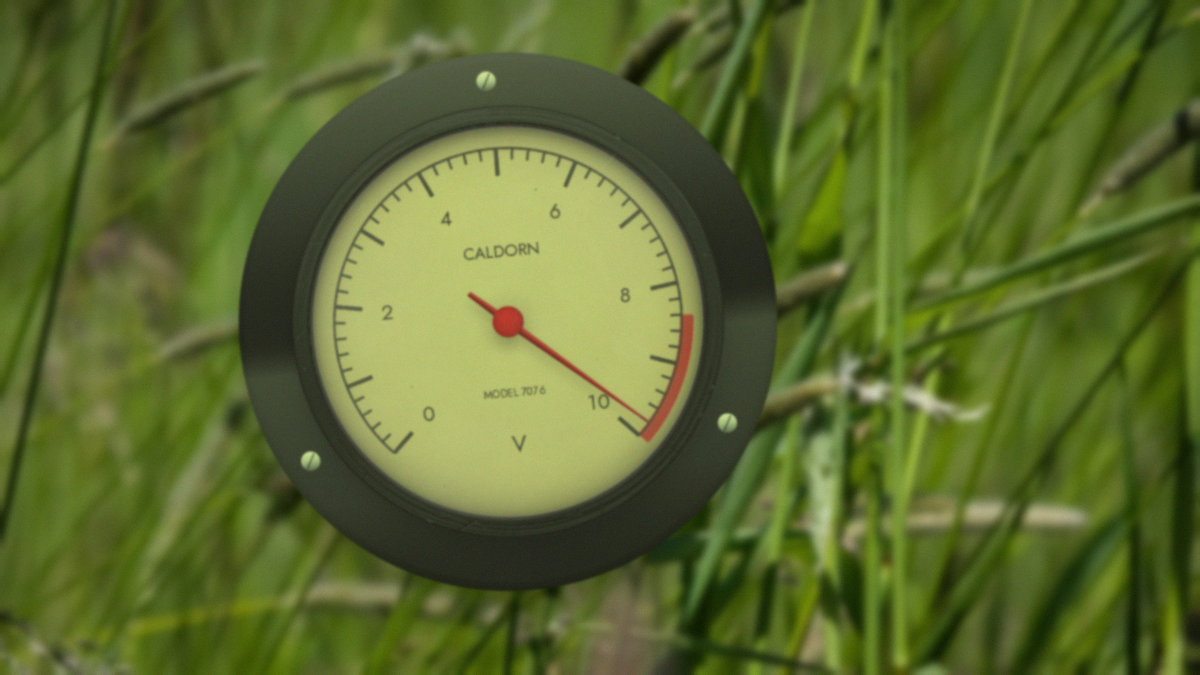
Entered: 9.8 V
